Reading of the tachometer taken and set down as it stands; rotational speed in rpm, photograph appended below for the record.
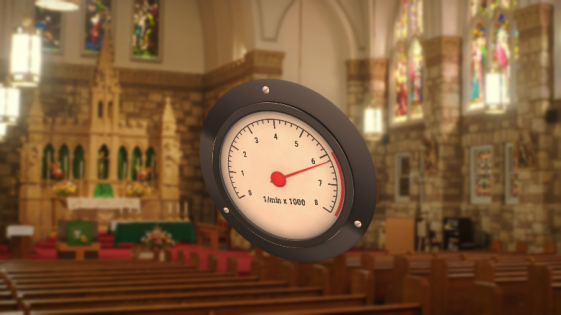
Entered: 6200 rpm
